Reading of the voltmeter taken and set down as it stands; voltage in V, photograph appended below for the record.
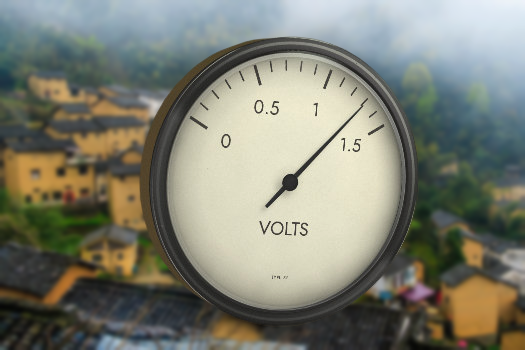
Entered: 1.3 V
